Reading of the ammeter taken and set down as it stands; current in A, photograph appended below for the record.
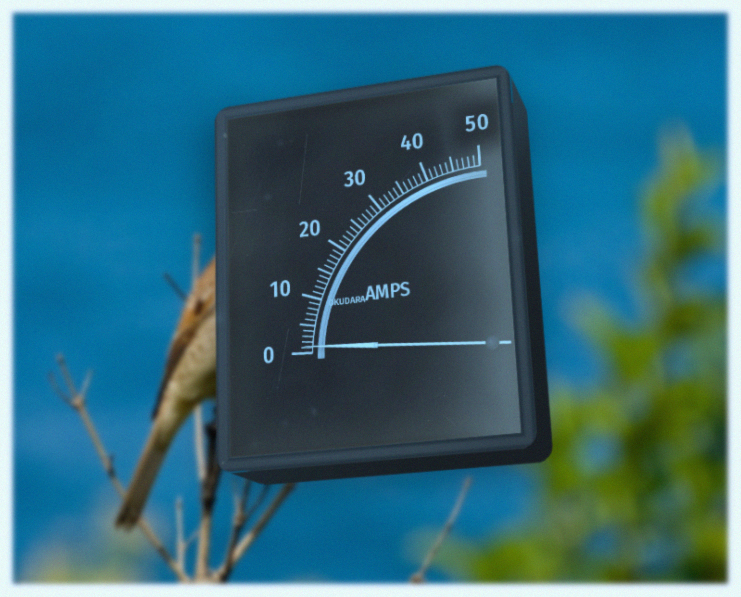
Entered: 1 A
